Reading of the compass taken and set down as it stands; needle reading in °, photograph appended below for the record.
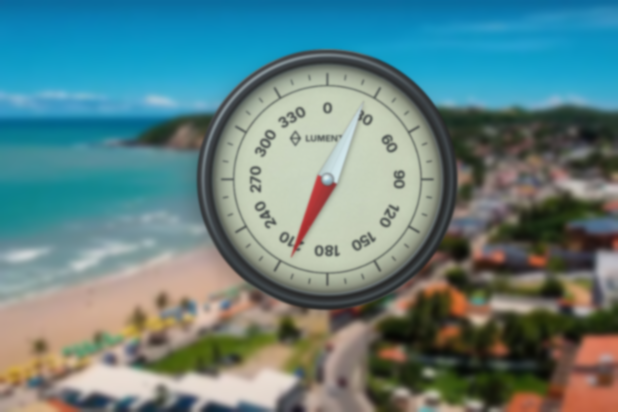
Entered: 205 °
